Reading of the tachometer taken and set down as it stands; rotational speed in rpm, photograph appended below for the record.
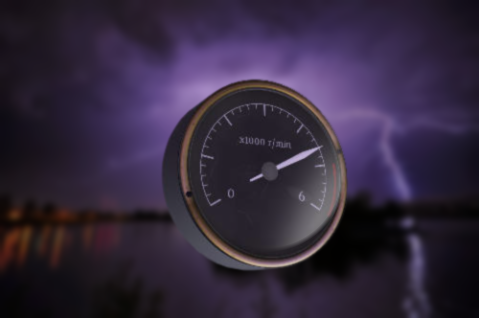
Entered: 4600 rpm
